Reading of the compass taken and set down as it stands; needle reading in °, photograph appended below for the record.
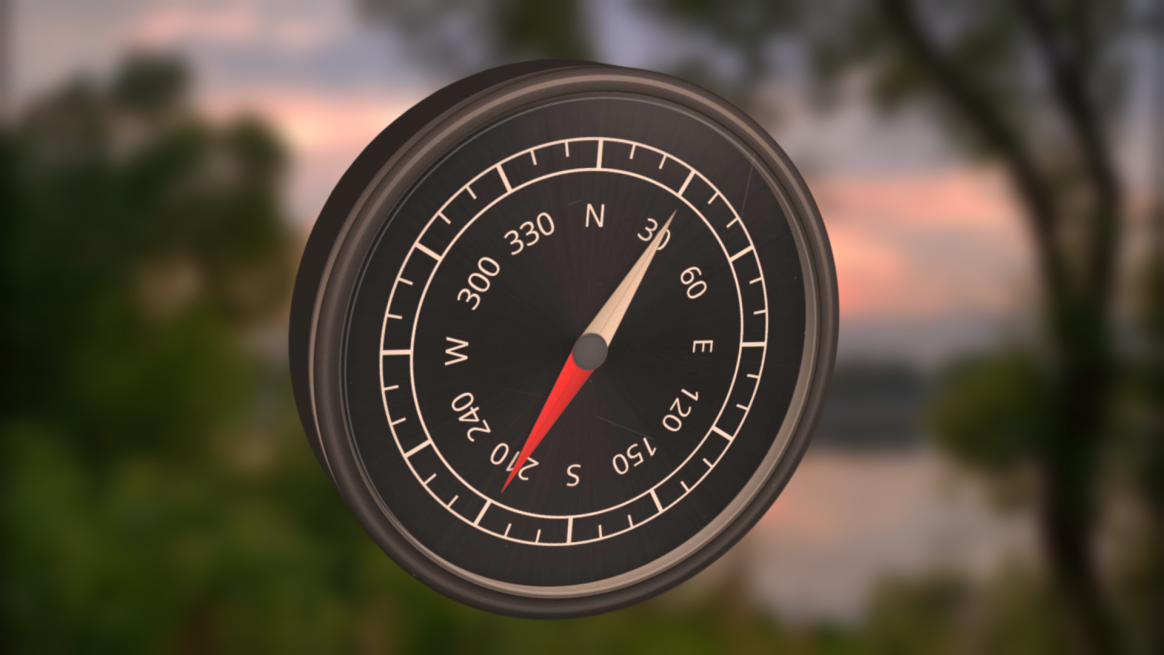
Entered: 210 °
